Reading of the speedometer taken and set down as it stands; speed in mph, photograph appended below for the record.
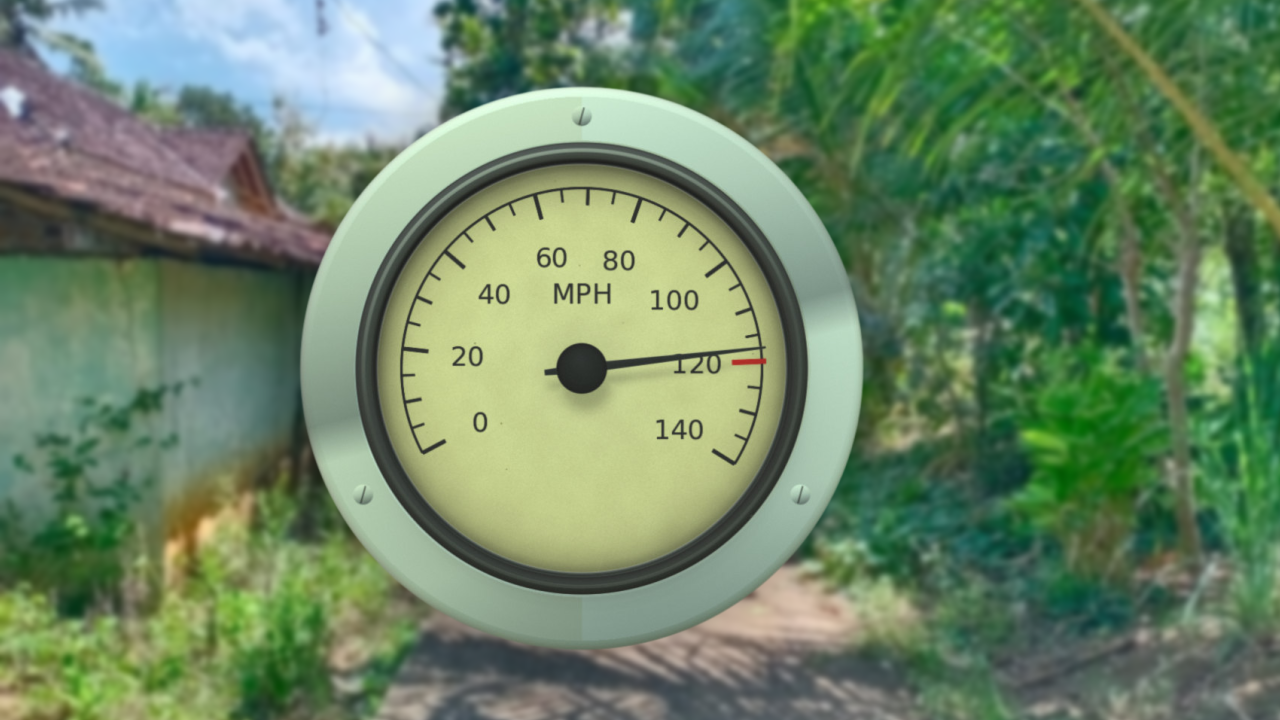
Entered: 117.5 mph
